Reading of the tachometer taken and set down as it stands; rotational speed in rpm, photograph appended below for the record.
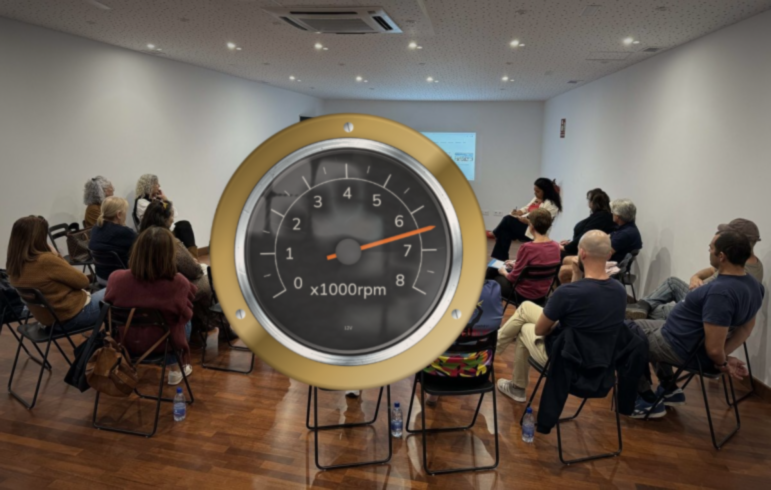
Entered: 6500 rpm
